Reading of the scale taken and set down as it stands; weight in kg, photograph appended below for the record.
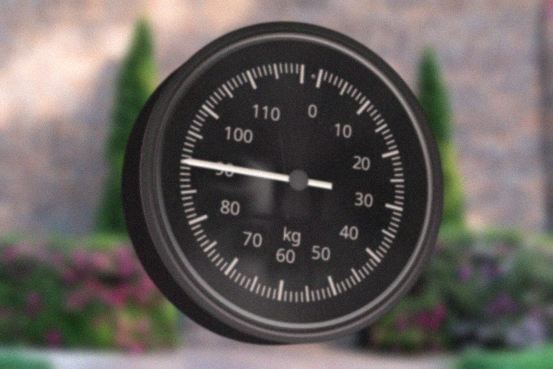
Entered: 90 kg
